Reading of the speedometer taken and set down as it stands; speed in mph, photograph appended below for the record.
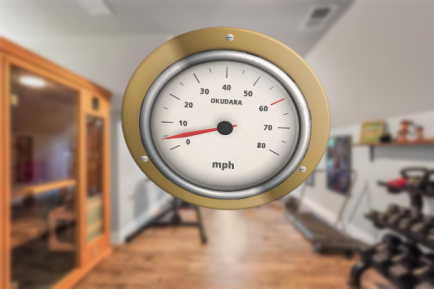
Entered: 5 mph
